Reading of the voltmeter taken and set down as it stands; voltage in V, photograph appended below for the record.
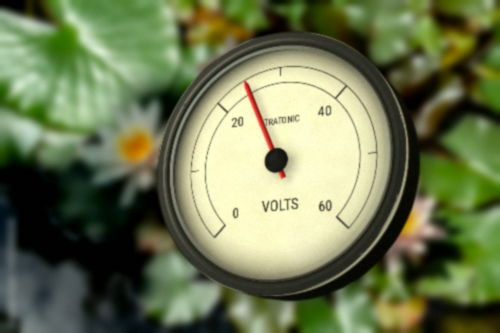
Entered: 25 V
